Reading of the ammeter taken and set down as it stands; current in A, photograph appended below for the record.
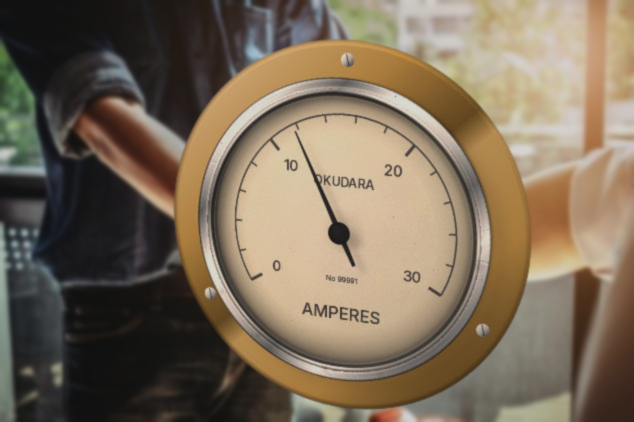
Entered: 12 A
